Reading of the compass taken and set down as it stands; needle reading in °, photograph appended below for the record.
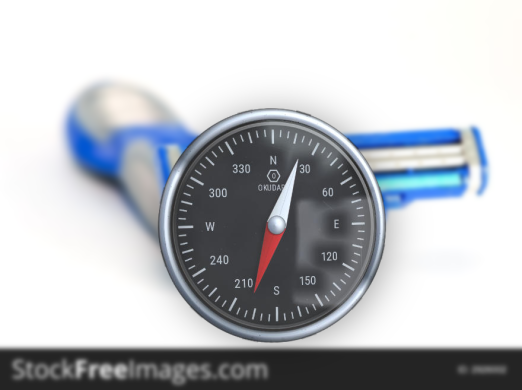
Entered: 200 °
